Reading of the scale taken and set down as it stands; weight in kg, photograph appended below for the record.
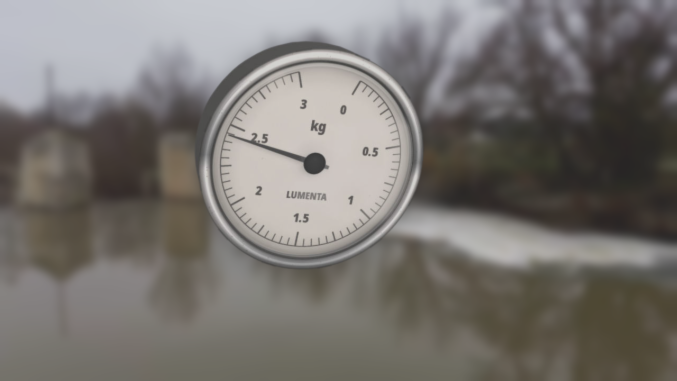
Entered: 2.45 kg
